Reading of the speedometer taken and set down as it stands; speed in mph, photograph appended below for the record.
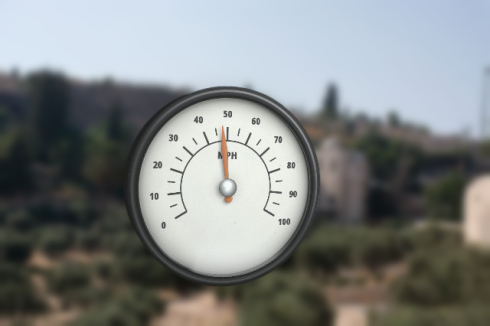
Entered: 47.5 mph
